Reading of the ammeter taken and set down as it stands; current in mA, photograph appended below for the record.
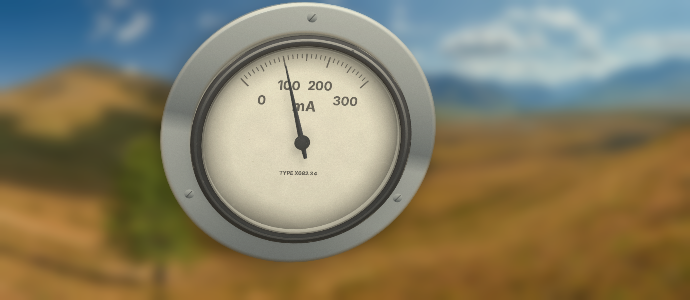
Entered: 100 mA
